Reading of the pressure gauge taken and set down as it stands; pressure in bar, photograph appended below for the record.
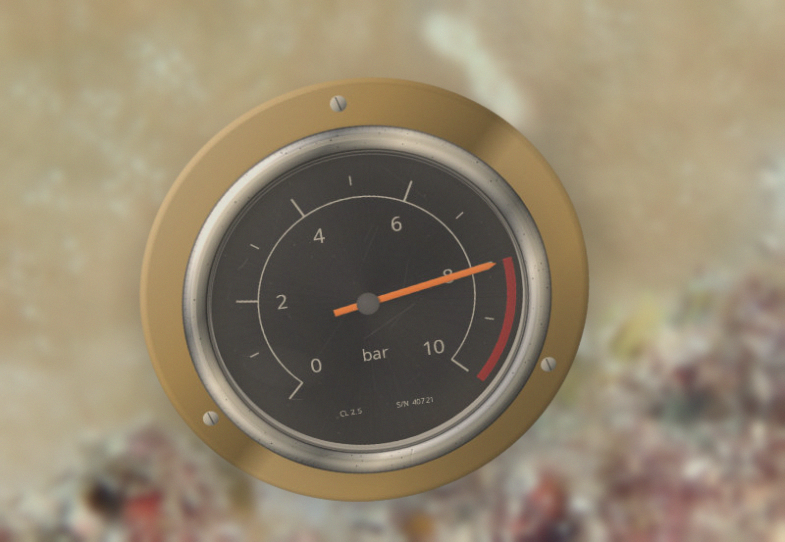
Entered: 8 bar
